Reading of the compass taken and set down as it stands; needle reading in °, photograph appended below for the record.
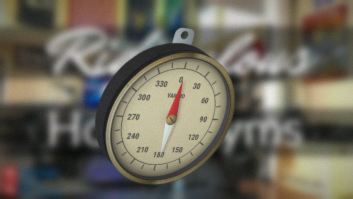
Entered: 0 °
